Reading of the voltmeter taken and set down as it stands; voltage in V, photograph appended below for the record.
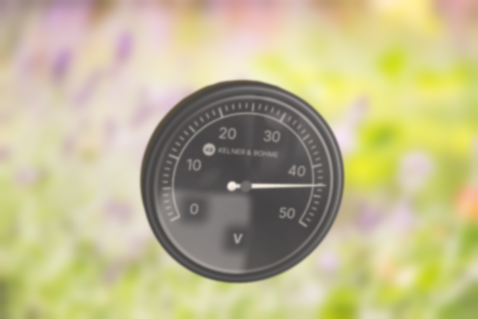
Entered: 43 V
